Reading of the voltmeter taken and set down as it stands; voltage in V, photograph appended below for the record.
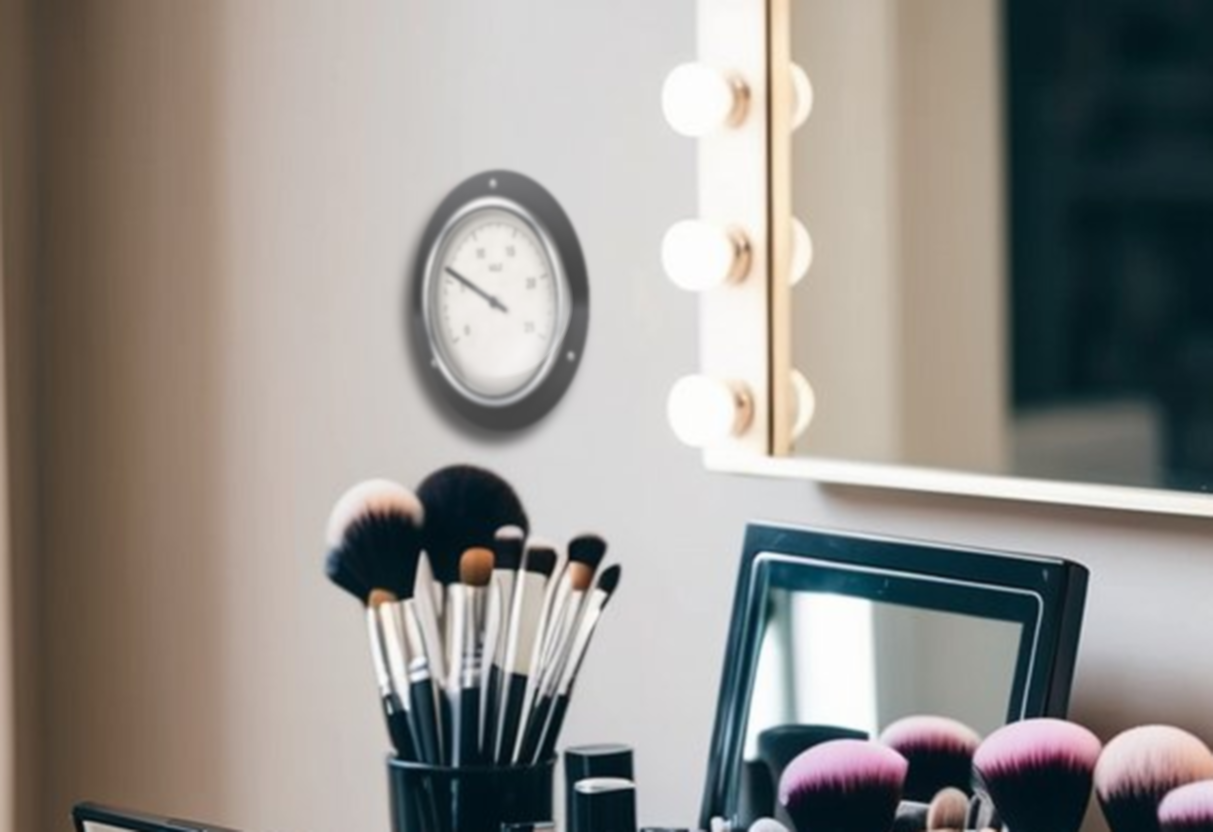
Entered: 6 V
